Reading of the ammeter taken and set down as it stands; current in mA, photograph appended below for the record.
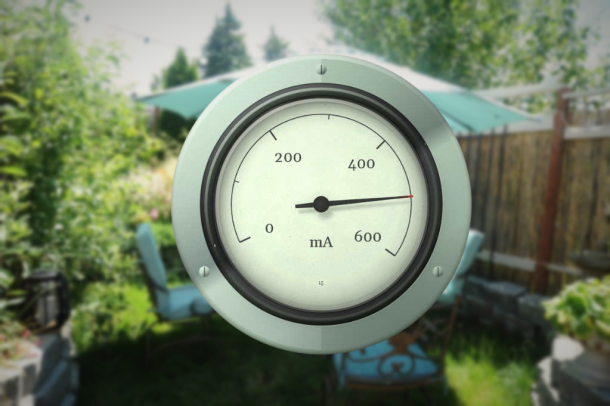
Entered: 500 mA
